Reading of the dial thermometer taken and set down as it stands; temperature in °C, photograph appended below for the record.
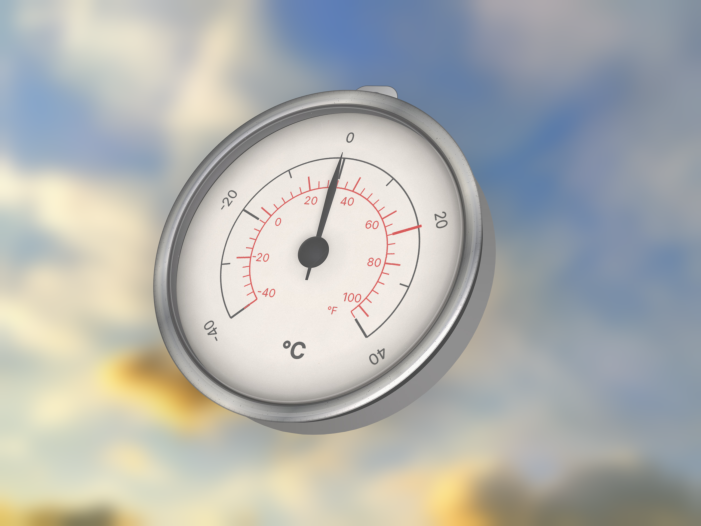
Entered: 0 °C
